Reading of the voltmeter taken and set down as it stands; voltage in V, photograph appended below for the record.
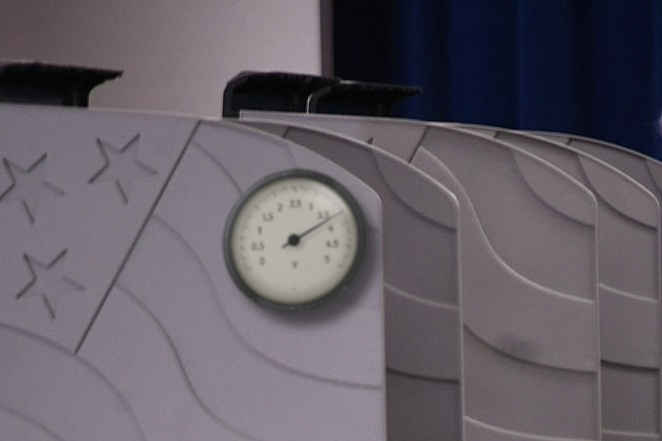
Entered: 3.75 V
